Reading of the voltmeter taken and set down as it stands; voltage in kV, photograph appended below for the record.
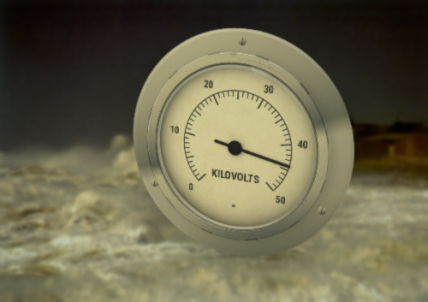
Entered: 44 kV
